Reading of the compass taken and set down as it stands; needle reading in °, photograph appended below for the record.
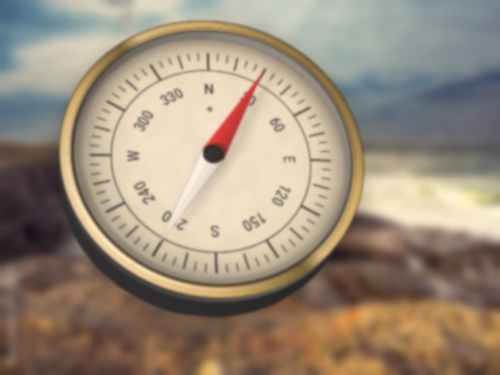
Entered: 30 °
